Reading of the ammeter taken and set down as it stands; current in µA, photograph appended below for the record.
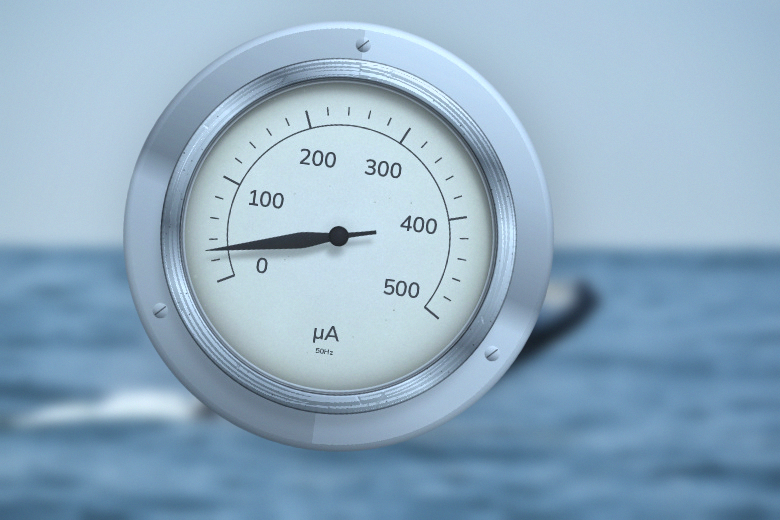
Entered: 30 µA
